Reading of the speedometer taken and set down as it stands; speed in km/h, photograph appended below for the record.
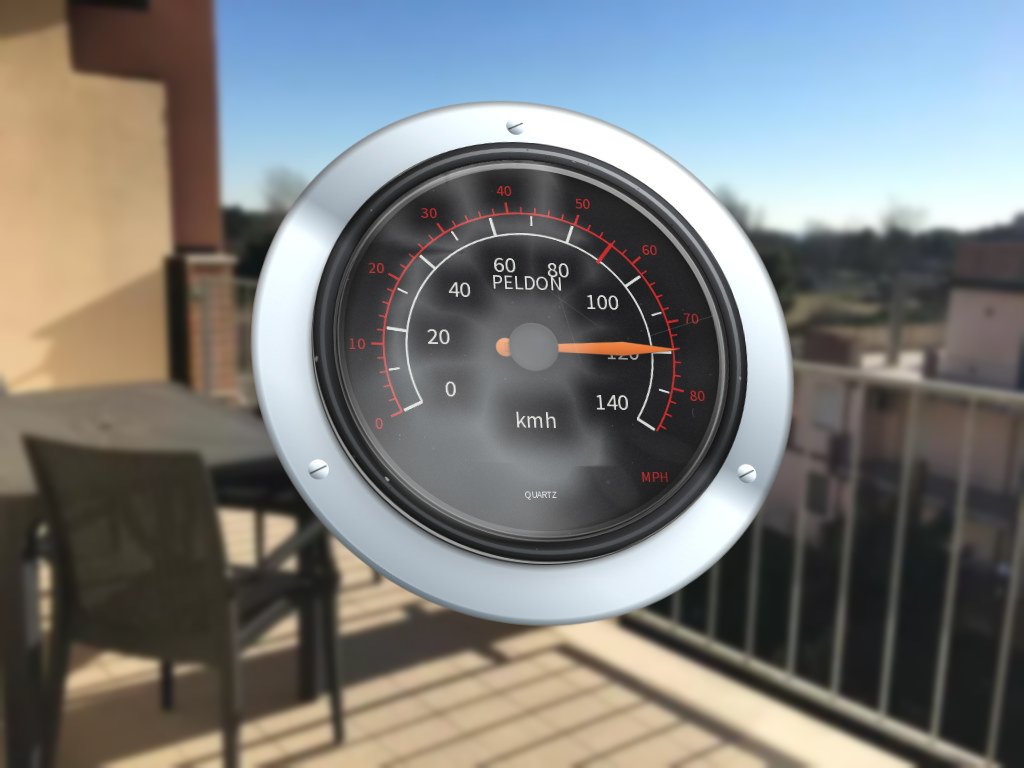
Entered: 120 km/h
